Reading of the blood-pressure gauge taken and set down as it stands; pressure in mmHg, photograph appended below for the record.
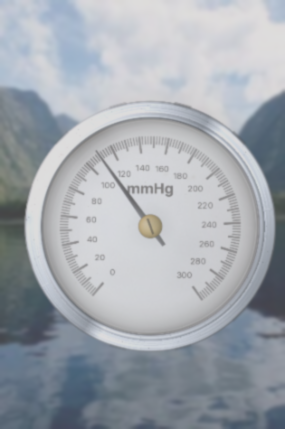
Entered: 110 mmHg
